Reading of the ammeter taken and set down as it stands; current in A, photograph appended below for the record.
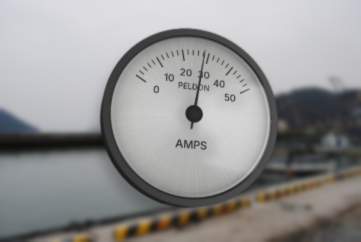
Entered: 28 A
